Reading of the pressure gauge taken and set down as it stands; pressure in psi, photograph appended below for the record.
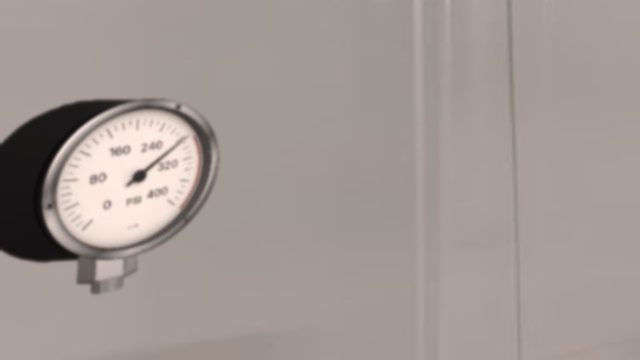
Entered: 280 psi
